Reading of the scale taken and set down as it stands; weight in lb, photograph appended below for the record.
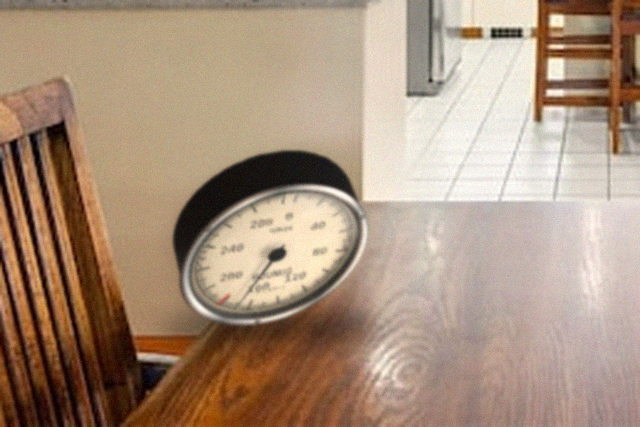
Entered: 170 lb
